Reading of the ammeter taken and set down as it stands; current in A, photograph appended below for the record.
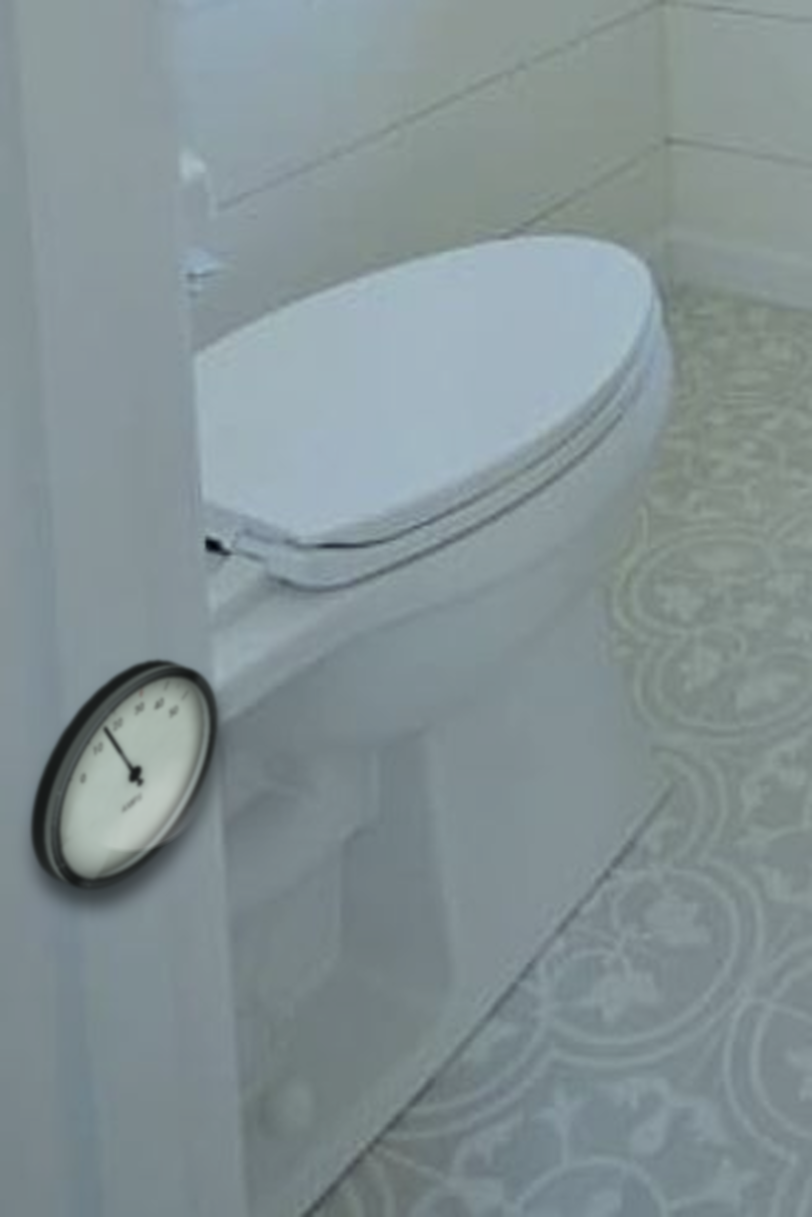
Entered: 15 A
